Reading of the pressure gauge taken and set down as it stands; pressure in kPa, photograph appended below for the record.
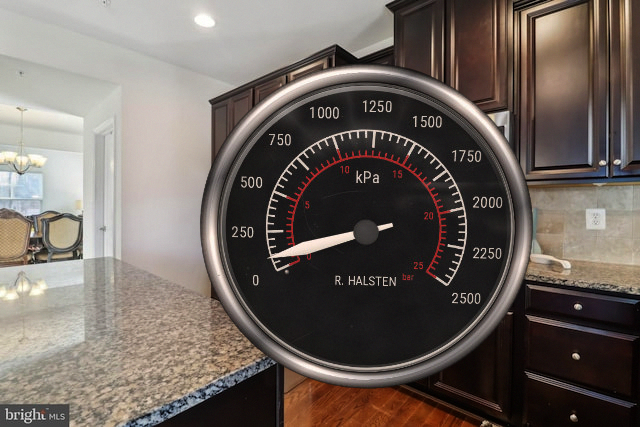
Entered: 100 kPa
